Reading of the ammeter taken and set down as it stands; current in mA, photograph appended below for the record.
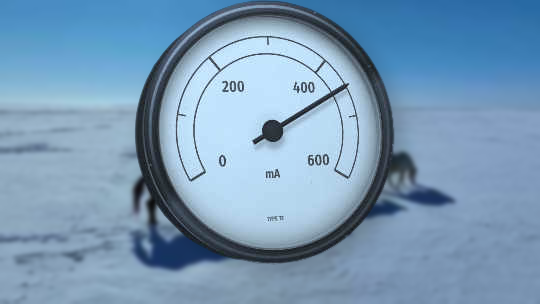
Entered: 450 mA
